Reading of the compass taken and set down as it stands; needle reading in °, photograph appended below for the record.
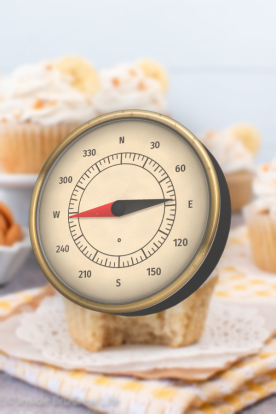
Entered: 265 °
